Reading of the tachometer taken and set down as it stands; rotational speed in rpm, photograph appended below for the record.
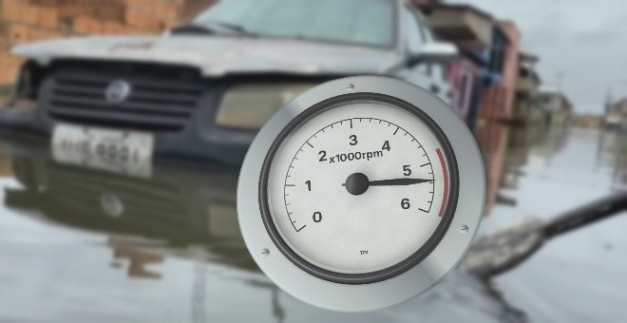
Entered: 5400 rpm
